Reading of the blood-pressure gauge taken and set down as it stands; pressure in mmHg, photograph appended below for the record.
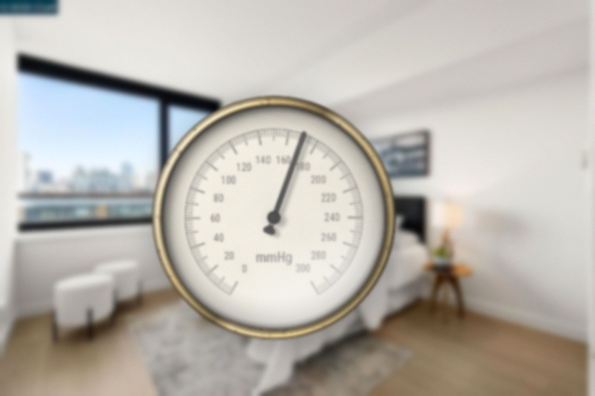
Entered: 170 mmHg
